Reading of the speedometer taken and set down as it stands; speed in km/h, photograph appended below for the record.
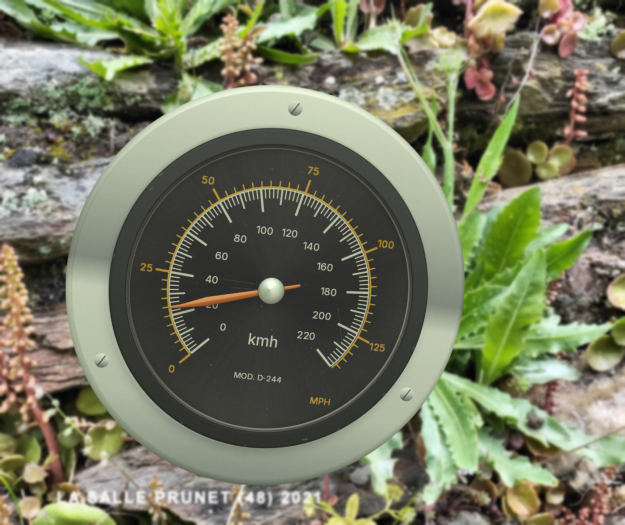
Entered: 24 km/h
